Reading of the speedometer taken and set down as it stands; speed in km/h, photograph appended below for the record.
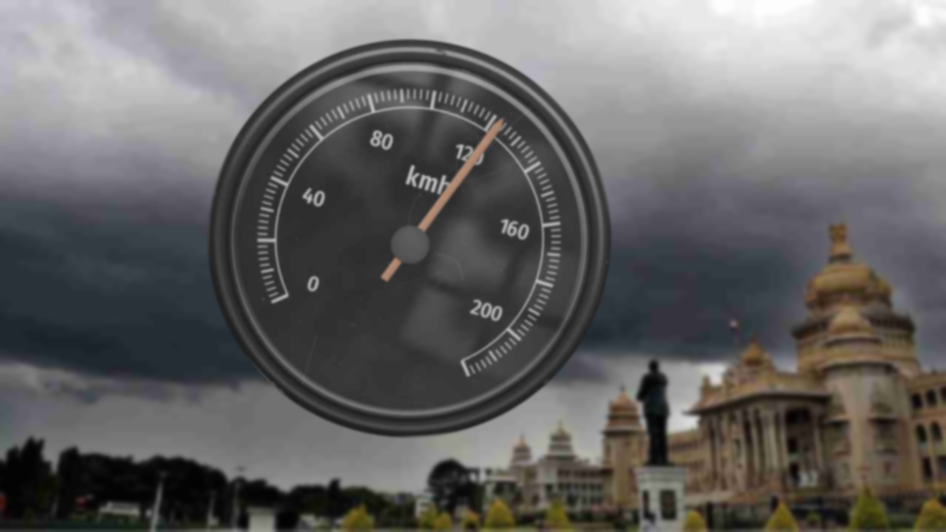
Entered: 122 km/h
